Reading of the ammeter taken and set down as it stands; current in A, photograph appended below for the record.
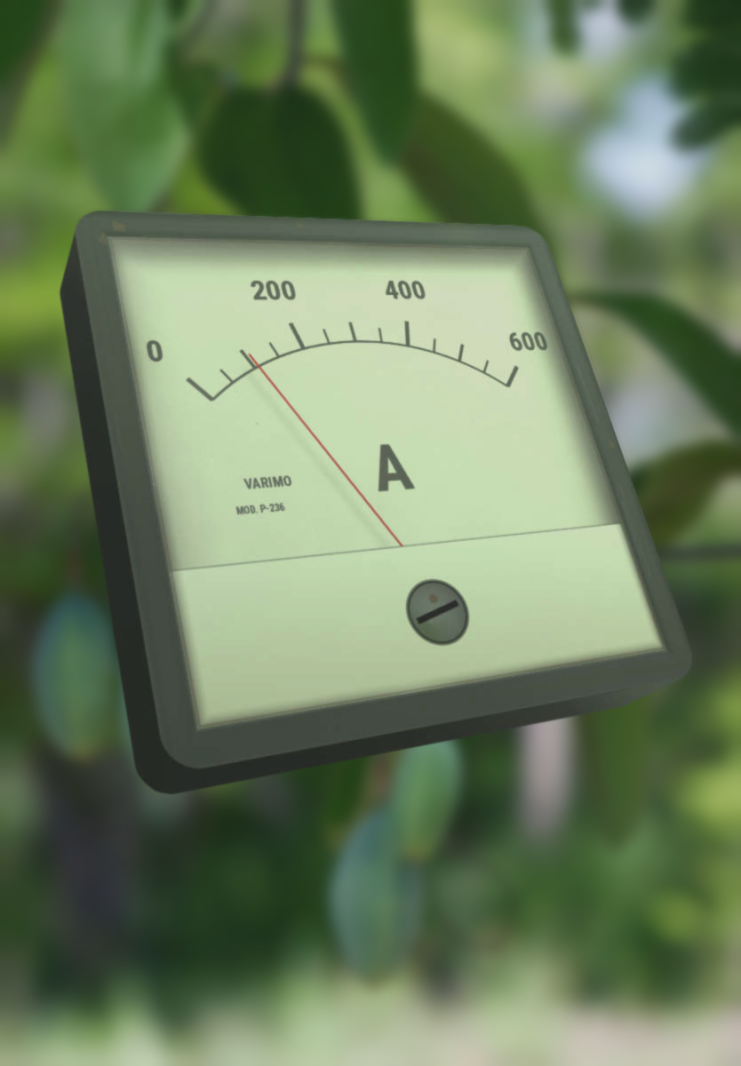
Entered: 100 A
